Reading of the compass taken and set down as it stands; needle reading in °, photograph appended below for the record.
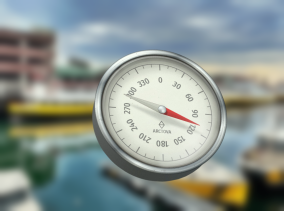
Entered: 110 °
